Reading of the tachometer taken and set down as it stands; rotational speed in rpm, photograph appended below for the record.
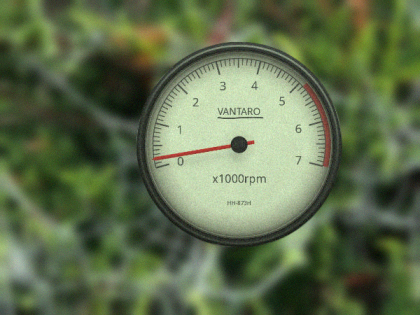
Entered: 200 rpm
